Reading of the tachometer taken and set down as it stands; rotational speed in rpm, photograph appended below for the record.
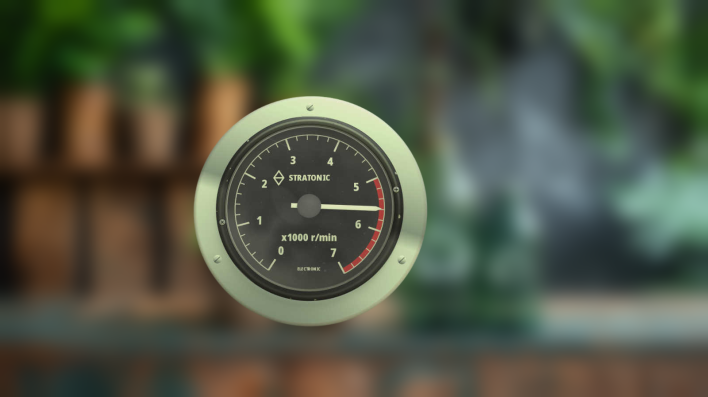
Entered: 5600 rpm
